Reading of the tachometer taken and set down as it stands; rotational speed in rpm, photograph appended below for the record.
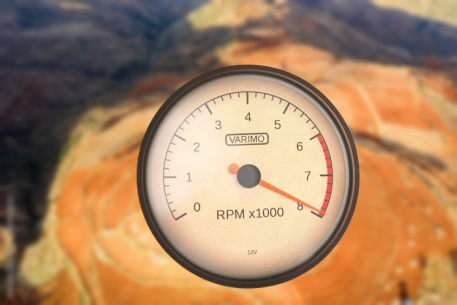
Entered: 7900 rpm
